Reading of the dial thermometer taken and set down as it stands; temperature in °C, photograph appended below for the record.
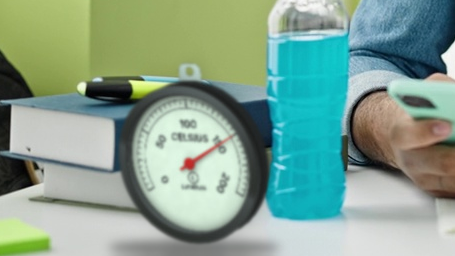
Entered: 150 °C
